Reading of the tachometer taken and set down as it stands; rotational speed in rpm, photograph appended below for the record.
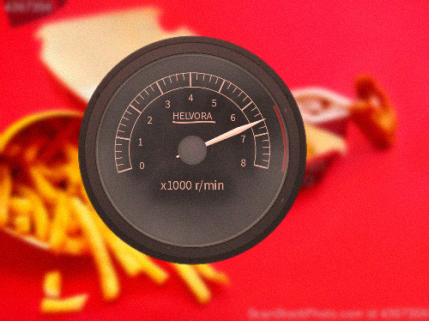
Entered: 6600 rpm
